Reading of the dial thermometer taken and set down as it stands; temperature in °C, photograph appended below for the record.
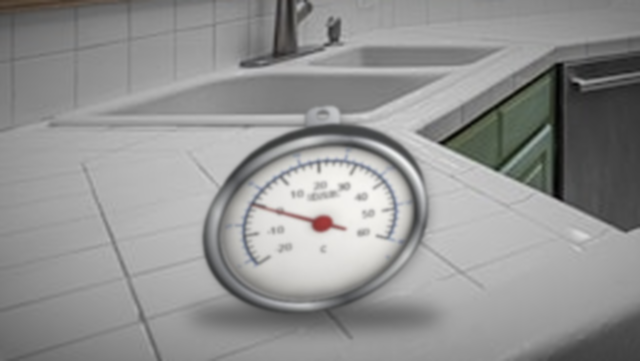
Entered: 0 °C
